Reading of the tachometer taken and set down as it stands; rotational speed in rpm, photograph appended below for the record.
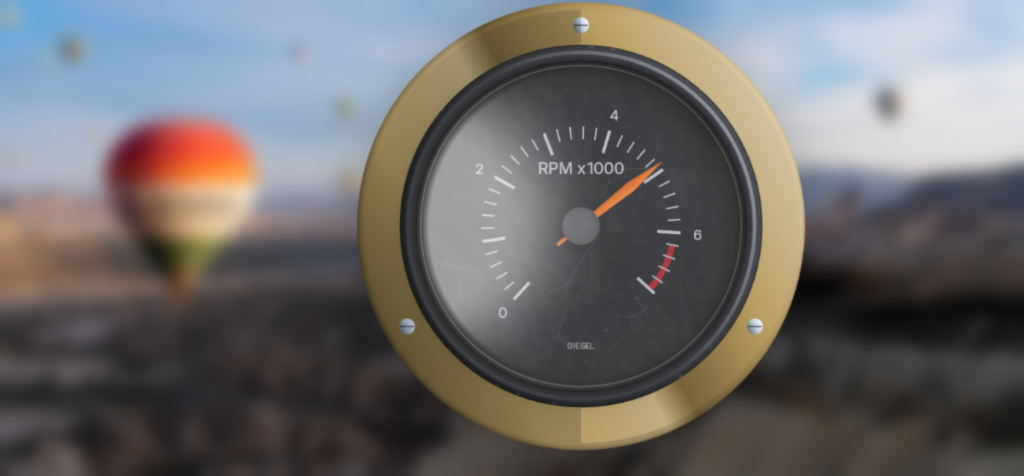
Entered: 4900 rpm
